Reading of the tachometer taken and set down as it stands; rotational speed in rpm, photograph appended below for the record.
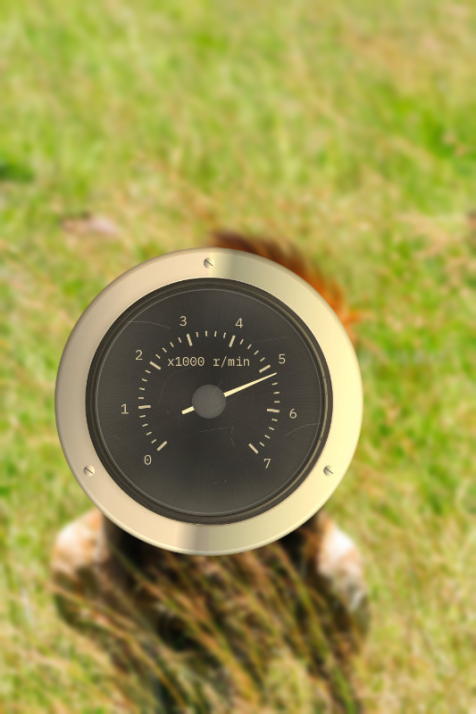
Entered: 5200 rpm
